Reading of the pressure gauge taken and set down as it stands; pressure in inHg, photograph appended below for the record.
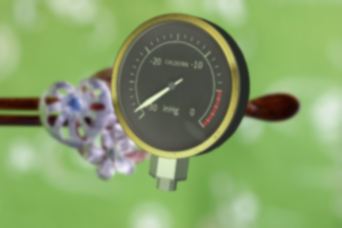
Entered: -29 inHg
